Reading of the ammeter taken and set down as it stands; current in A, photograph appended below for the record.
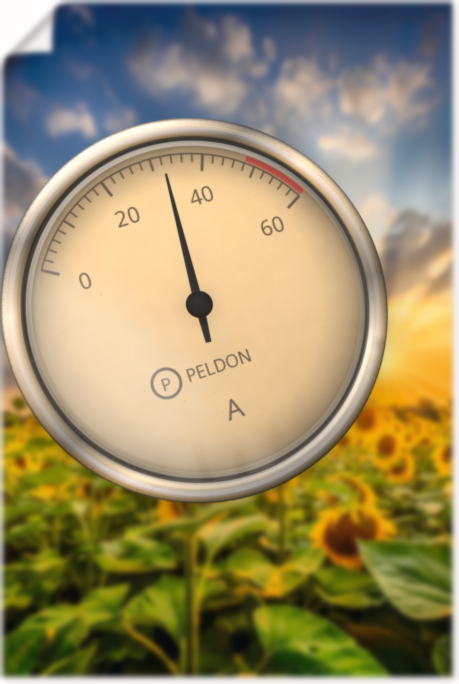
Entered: 32 A
